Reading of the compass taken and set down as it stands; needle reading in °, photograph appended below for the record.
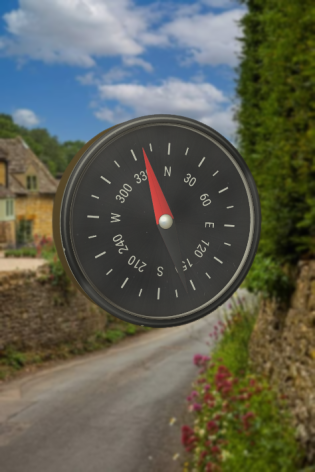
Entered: 337.5 °
